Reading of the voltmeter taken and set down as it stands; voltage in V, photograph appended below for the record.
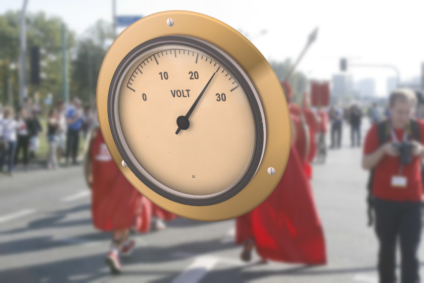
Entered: 25 V
